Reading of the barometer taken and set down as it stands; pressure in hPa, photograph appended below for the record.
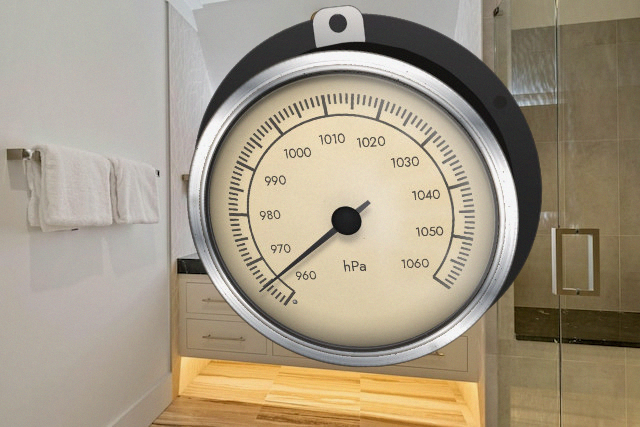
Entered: 965 hPa
